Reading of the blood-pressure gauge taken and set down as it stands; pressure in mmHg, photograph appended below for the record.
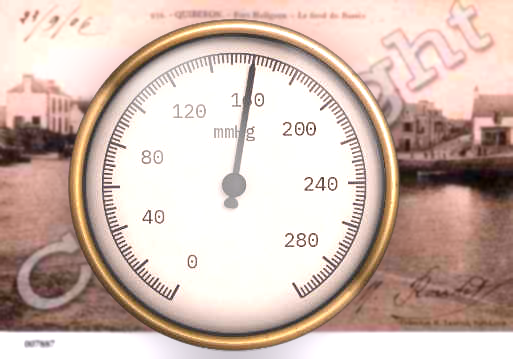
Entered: 160 mmHg
